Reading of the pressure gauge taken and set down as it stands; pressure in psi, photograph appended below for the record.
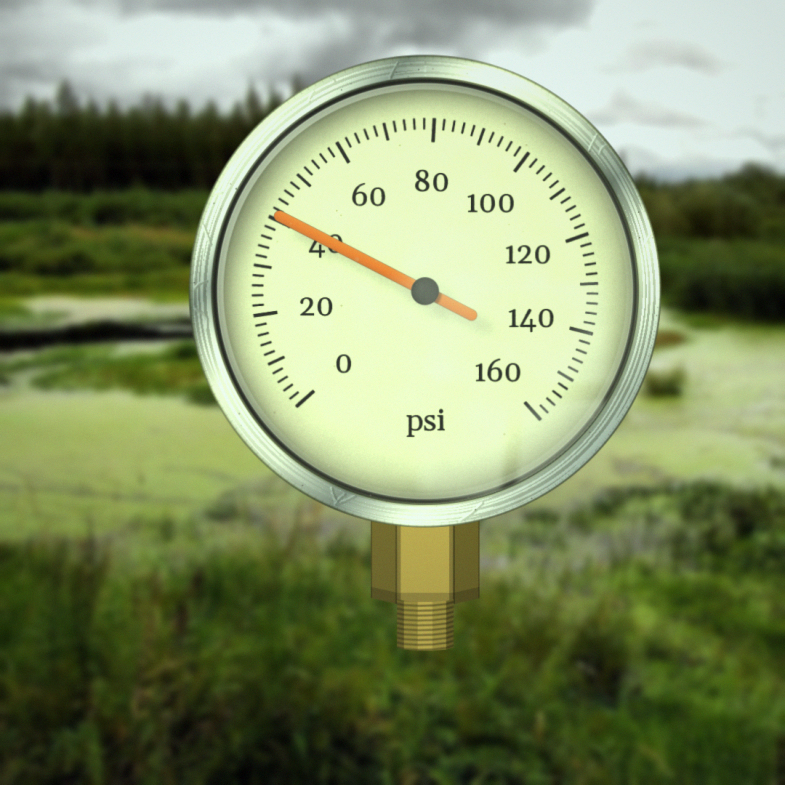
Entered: 41 psi
